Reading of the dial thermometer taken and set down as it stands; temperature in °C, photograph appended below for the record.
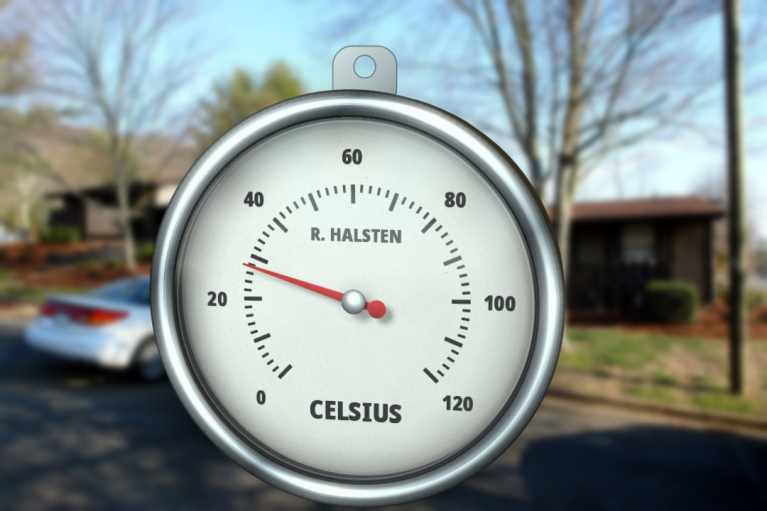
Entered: 28 °C
